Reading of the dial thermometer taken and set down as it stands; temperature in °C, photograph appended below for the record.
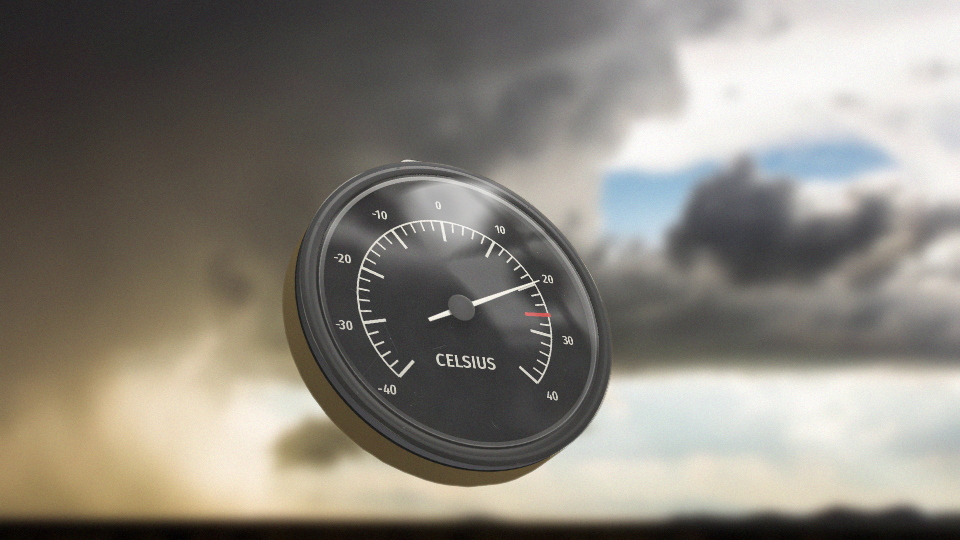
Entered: 20 °C
